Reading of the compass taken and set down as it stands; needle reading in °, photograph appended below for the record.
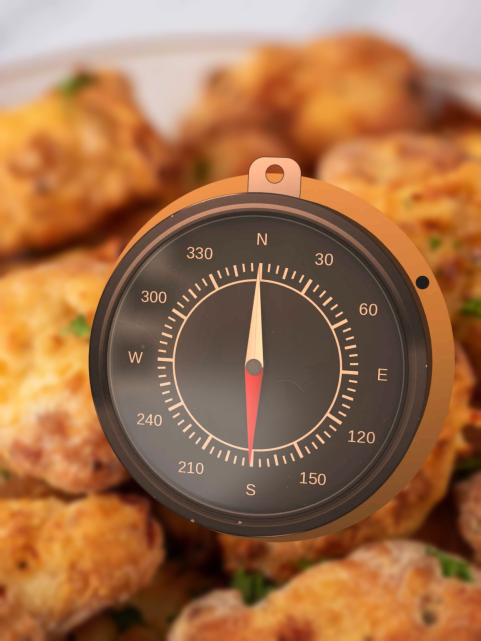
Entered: 180 °
